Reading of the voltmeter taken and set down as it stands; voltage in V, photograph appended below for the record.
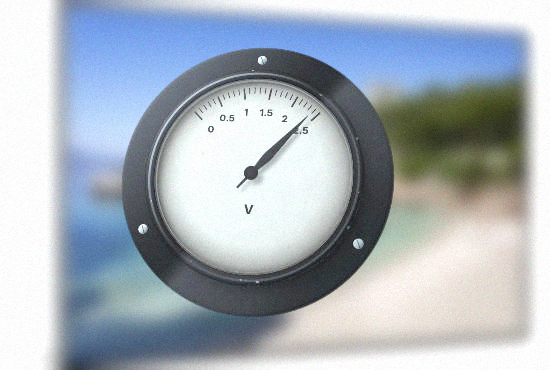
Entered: 2.4 V
